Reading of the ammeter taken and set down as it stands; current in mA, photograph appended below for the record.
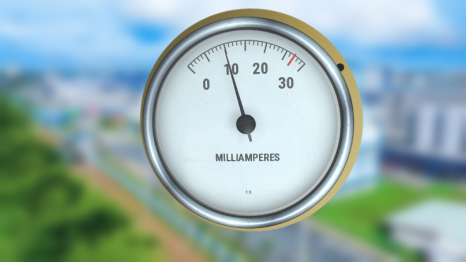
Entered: 10 mA
